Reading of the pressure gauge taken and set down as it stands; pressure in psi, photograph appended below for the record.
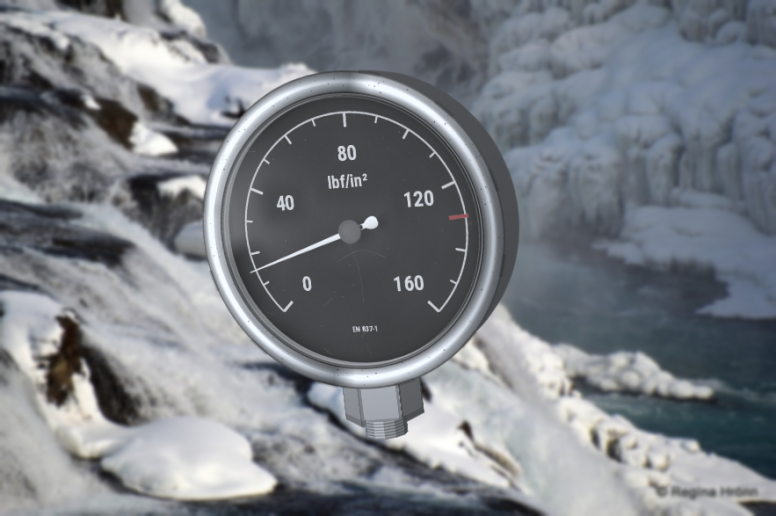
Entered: 15 psi
